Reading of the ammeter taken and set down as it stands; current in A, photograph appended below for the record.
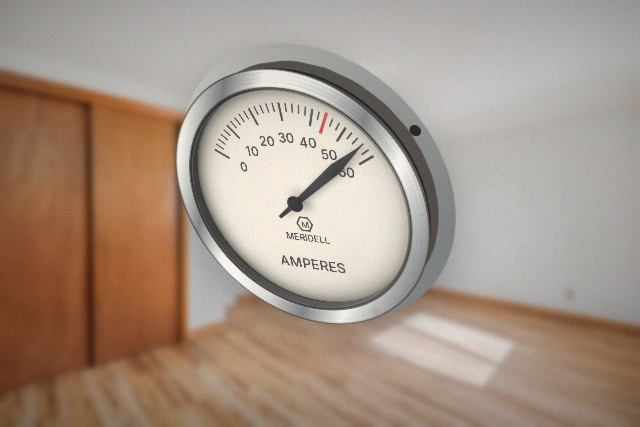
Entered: 56 A
